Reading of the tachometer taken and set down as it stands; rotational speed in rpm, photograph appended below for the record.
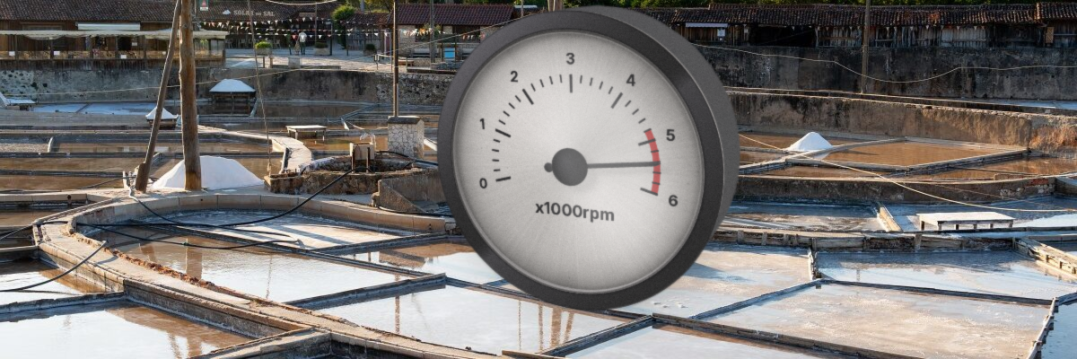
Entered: 5400 rpm
